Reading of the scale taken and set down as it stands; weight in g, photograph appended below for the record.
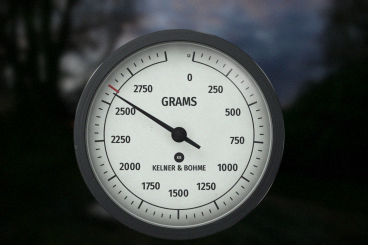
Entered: 2575 g
